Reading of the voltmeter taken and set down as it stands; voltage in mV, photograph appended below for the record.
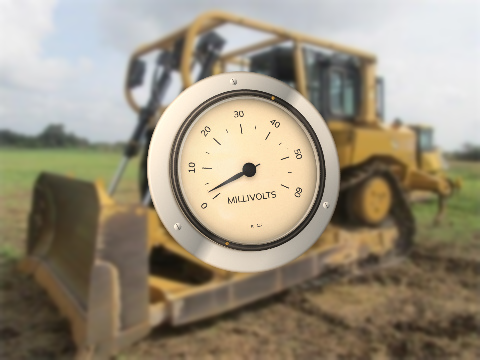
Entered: 2.5 mV
